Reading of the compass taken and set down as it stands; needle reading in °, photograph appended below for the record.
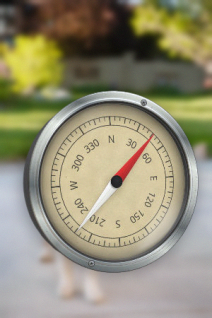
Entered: 45 °
